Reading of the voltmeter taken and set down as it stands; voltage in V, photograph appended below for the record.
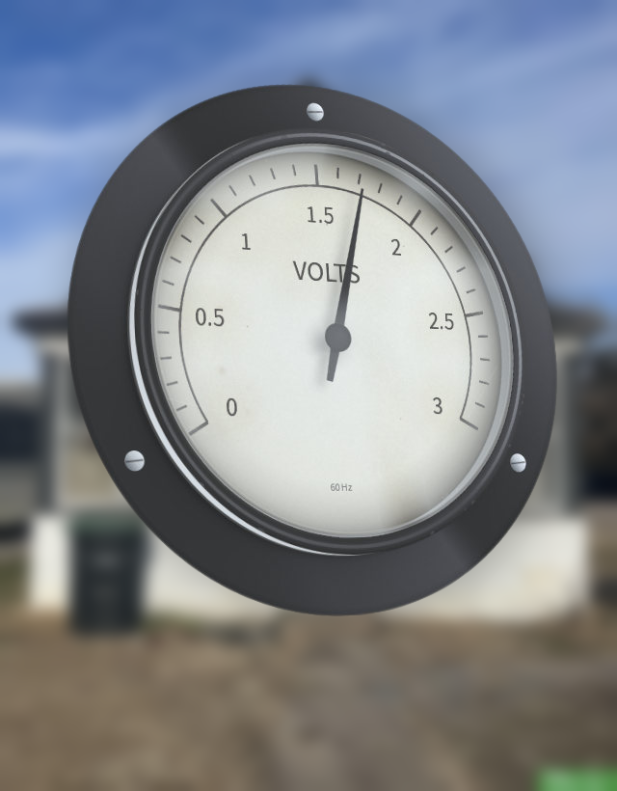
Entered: 1.7 V
